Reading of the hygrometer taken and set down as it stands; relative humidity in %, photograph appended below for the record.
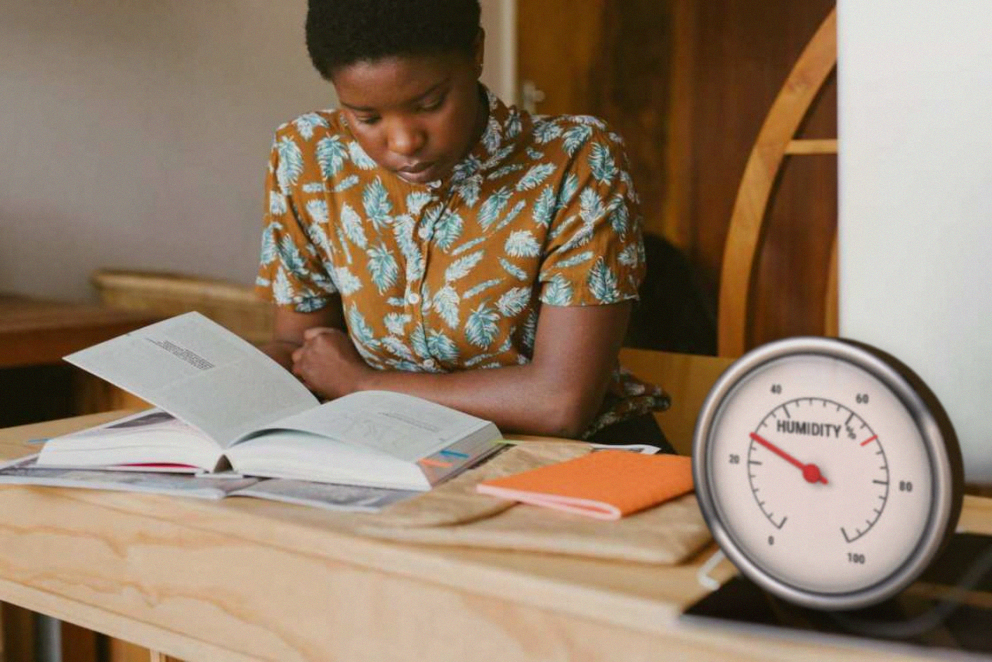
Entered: 28 %
